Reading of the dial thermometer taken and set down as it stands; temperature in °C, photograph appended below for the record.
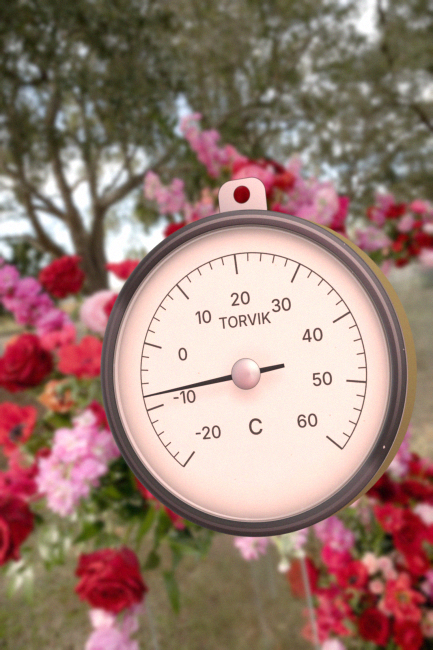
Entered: -8 °C
